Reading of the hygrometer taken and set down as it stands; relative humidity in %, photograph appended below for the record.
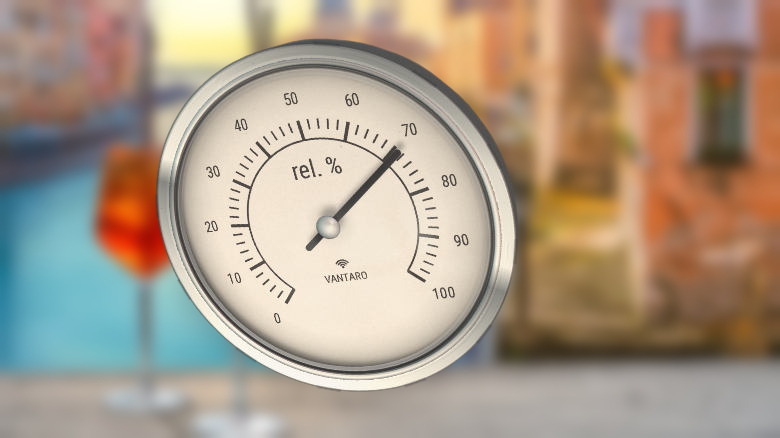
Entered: 71 %
